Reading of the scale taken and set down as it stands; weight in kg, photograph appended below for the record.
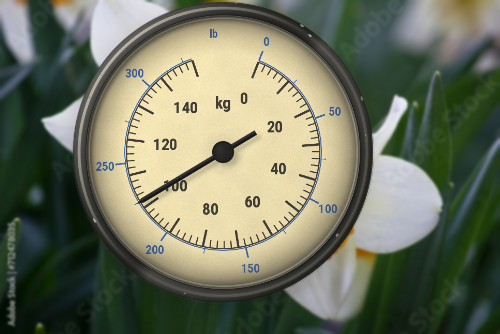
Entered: 102 kg
